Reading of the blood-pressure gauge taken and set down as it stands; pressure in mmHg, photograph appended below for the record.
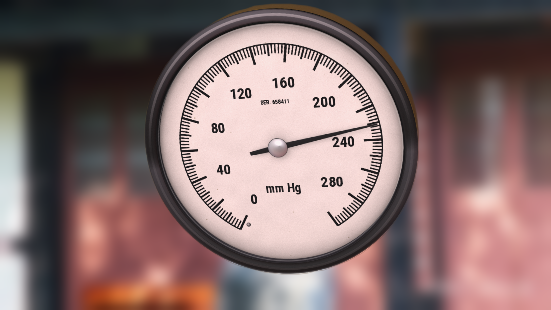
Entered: 230 mmHg
